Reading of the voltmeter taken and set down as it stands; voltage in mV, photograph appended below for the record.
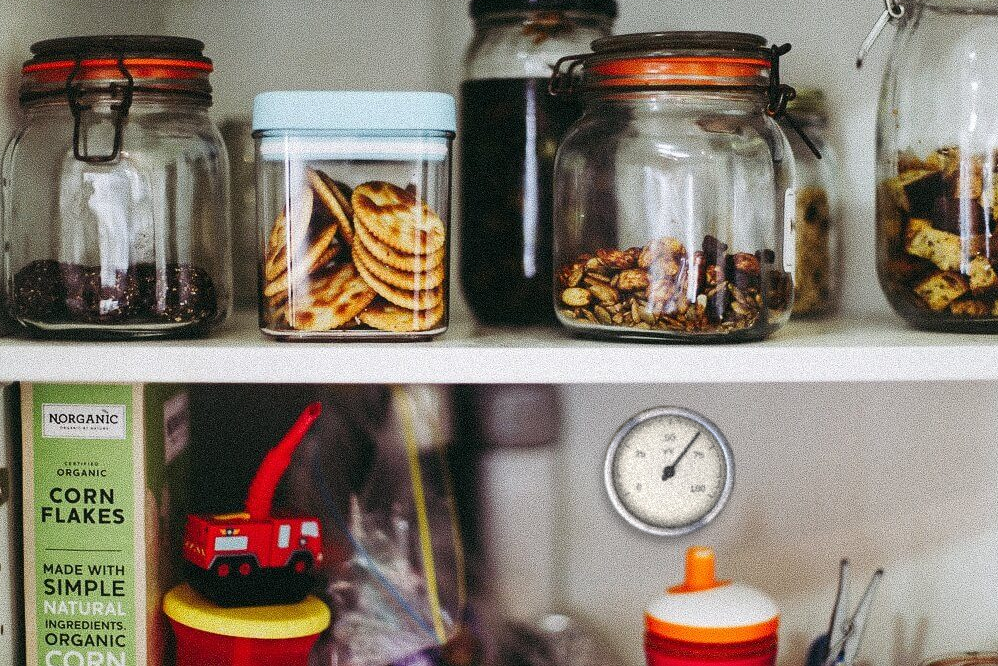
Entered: 65 mV
